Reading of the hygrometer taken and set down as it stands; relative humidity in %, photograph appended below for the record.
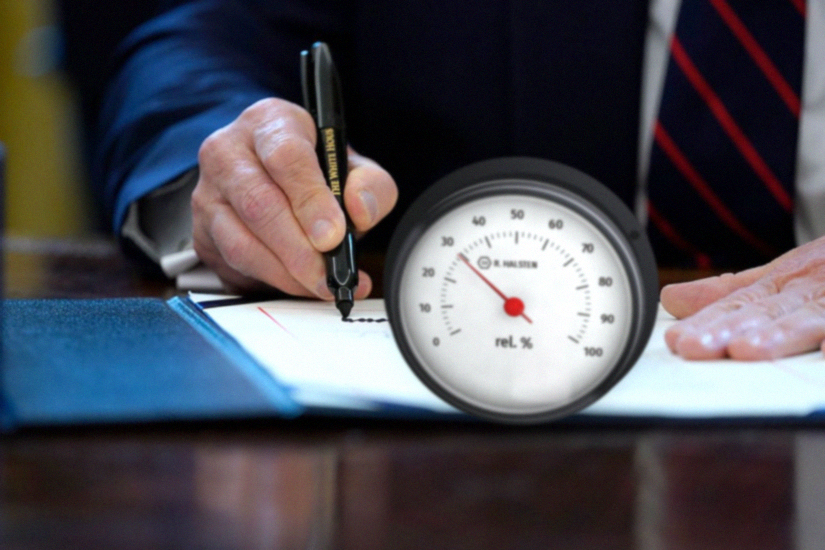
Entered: 30 %
